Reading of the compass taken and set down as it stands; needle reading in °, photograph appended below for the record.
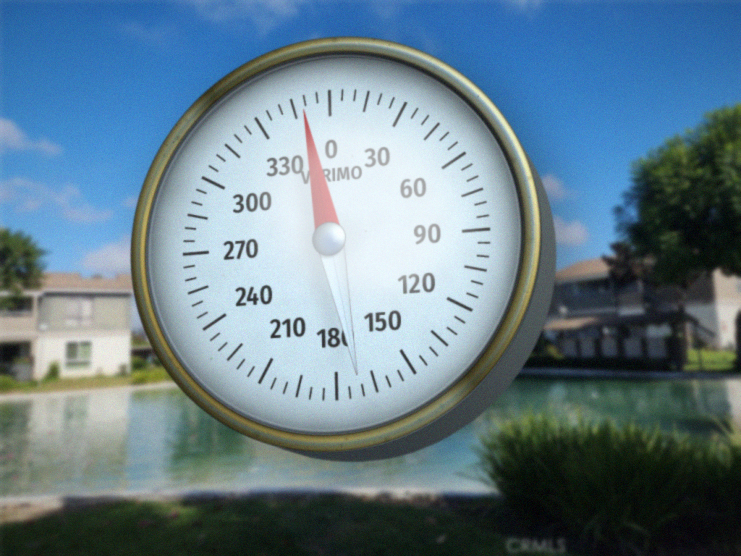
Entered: 350 °
